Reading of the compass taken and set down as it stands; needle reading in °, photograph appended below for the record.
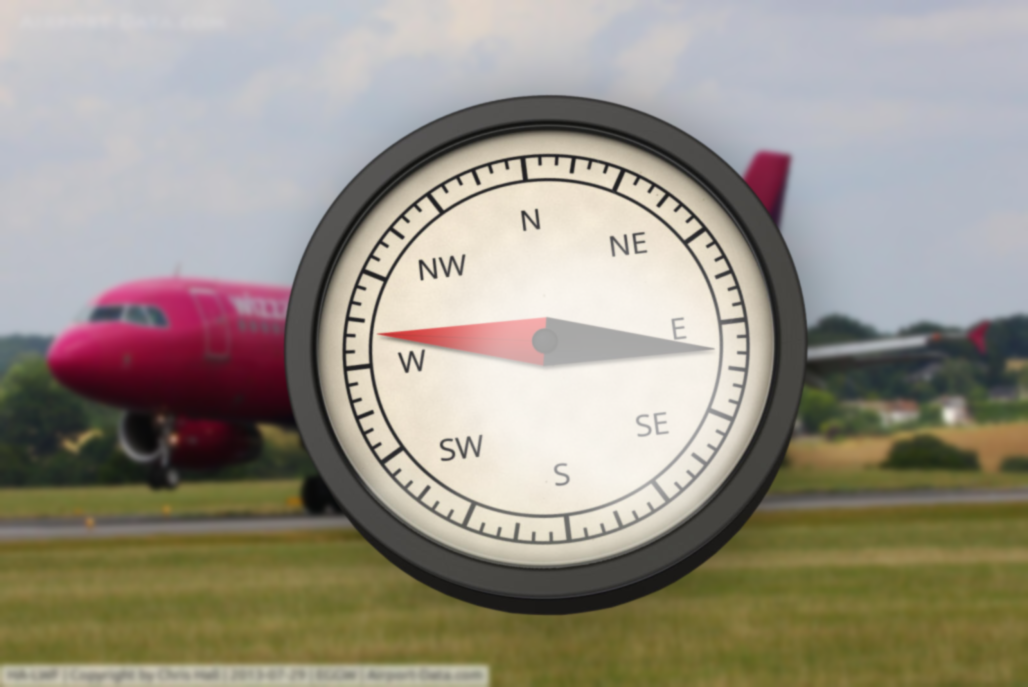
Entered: 280 °
